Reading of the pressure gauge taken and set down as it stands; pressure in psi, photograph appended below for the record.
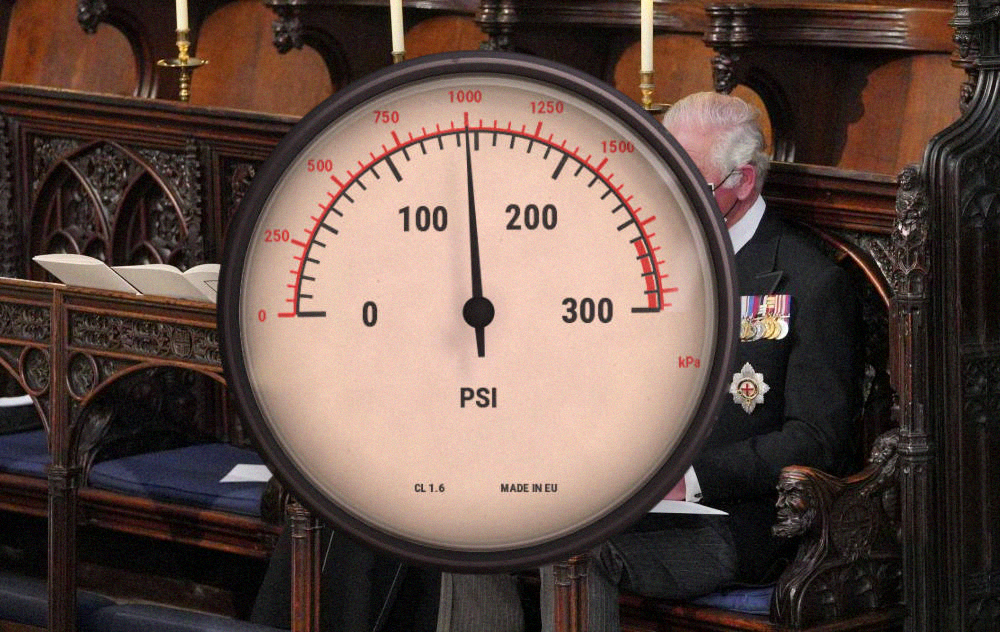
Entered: 145 psi
